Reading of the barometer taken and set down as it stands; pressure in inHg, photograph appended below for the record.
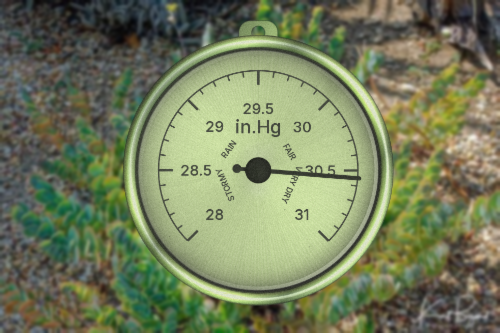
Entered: 30.55 inHg
